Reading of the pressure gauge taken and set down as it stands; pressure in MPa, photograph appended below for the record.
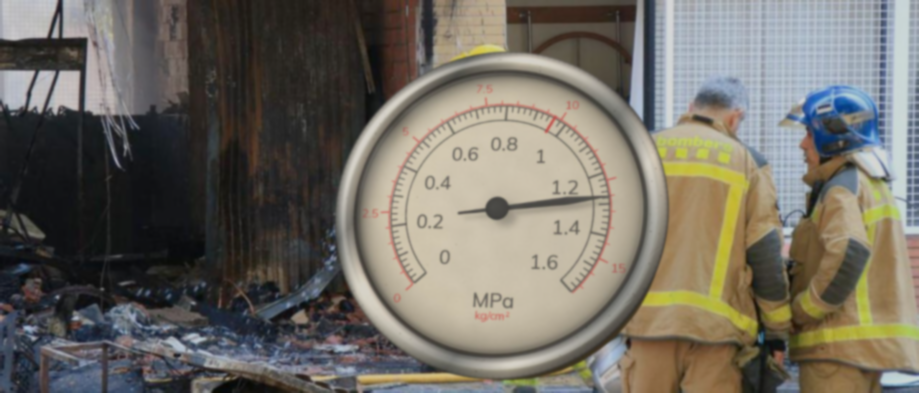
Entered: 1.28 MPa
